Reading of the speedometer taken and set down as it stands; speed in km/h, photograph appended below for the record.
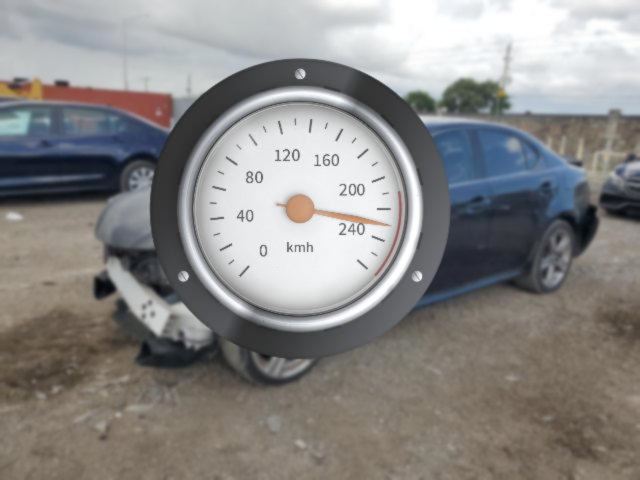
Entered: 230 km/h
